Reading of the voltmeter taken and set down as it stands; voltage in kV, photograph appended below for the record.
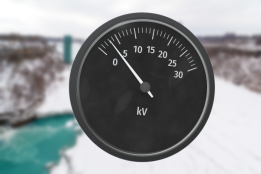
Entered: 3 kV
